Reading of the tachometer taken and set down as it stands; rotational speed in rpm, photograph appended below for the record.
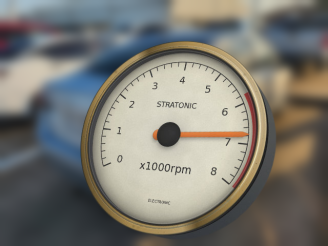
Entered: 6800 rpm
